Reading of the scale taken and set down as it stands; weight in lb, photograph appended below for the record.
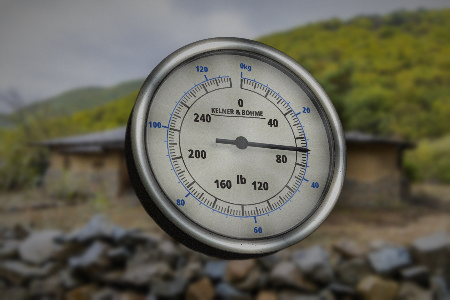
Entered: 70 lb
